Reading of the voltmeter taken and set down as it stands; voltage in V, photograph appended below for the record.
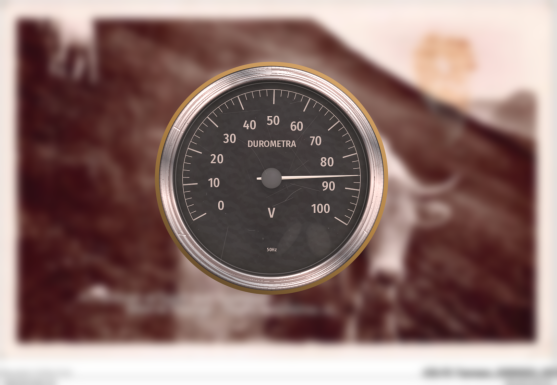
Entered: 86 V
